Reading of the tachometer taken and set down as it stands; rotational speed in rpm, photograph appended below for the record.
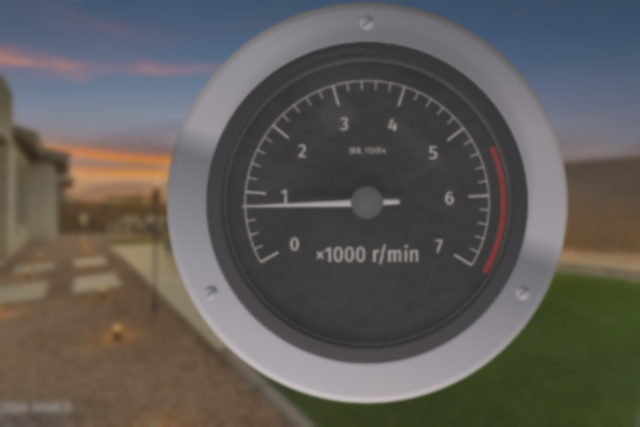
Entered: 800 rpm
